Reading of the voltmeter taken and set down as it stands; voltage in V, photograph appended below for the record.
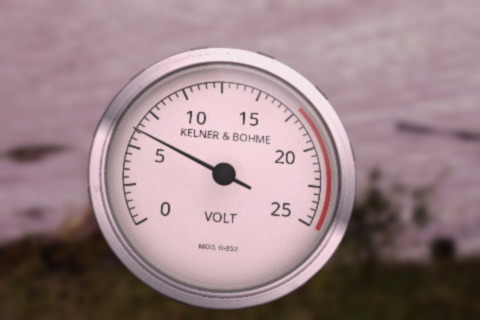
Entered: 6 V
